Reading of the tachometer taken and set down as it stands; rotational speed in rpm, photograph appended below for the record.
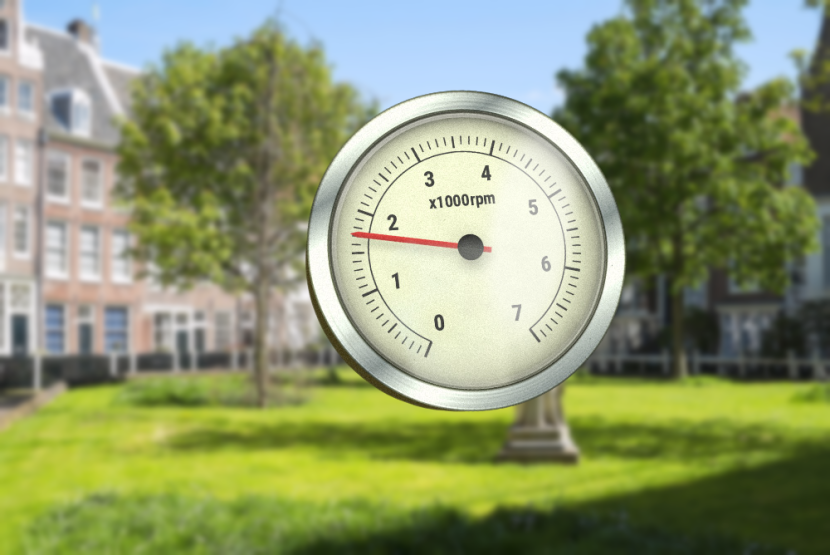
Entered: 1700 rpm
